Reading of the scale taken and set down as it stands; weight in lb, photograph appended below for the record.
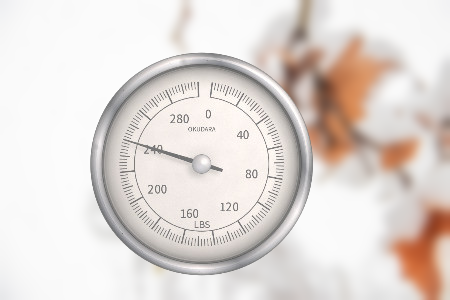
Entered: 240 lb
